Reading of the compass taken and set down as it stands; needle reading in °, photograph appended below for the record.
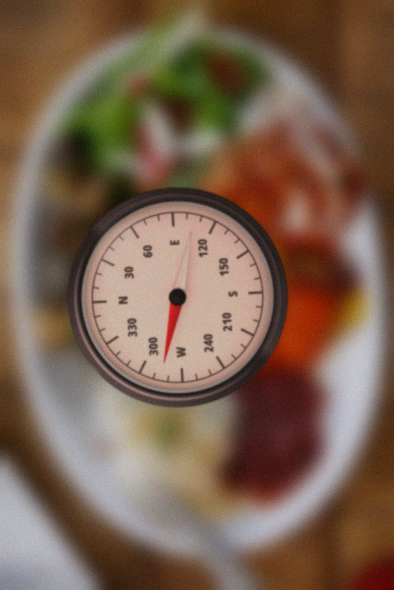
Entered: 285 °
